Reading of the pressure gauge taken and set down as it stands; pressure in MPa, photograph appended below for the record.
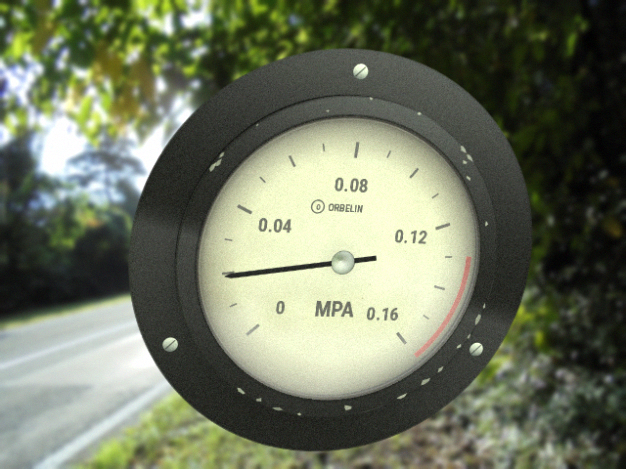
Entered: 0.02 MPa
